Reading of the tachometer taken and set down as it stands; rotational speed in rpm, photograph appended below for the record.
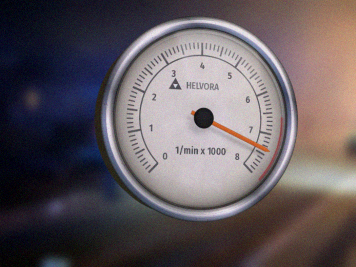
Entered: 7400 rpm
